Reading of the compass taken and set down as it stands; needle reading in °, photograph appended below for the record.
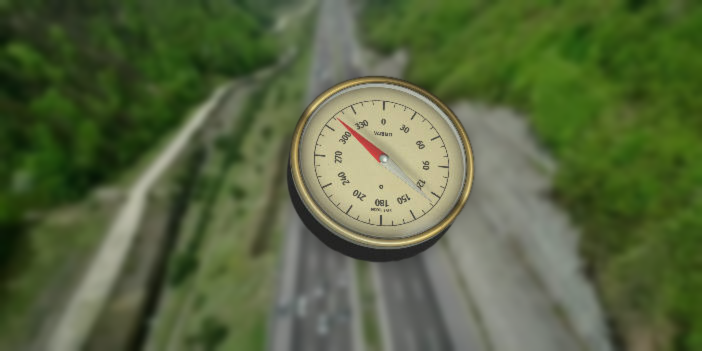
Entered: 310 °
